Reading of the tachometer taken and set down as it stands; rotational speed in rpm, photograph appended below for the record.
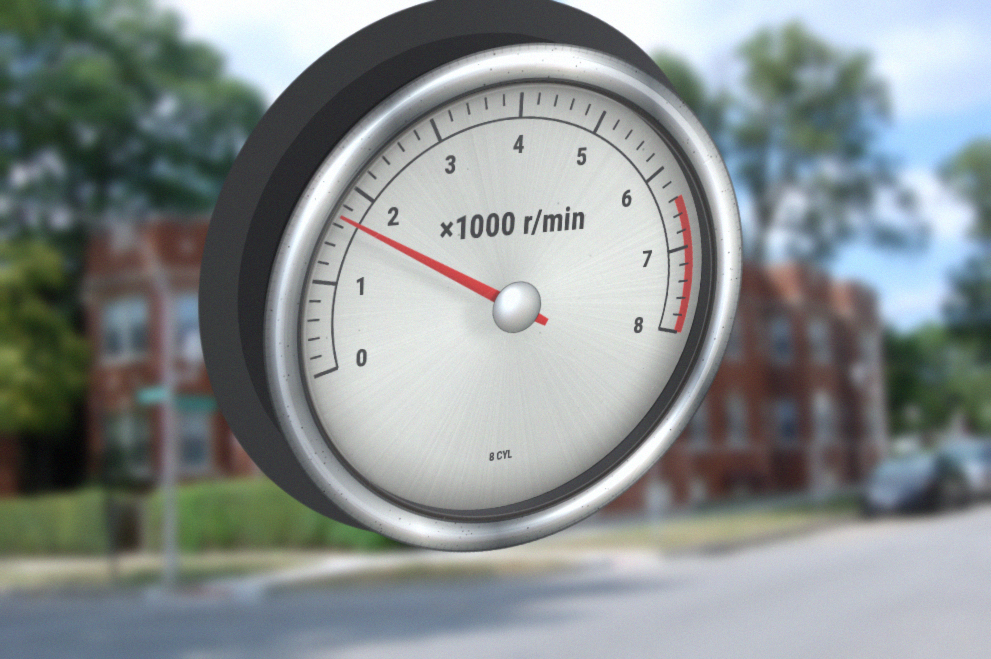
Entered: 1700 rpm
